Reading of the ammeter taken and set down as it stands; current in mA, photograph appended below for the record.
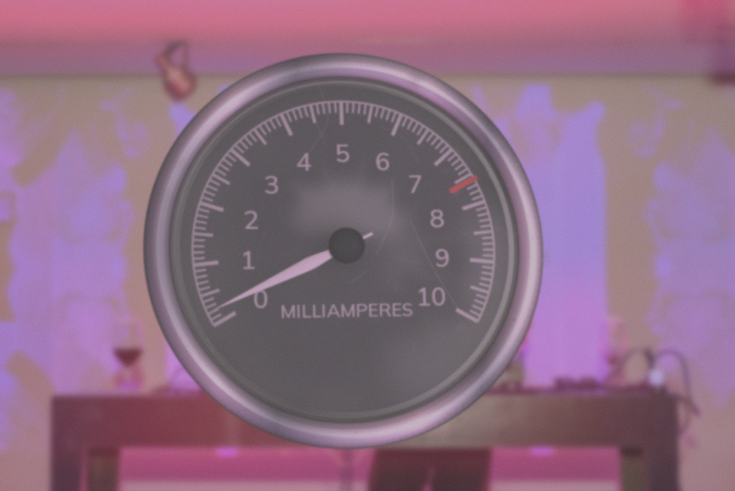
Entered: 0.2 mA
